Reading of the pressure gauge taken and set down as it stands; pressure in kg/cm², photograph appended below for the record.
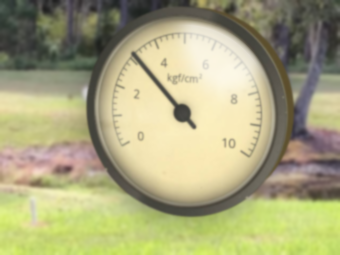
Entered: 3.2 kg/cm²
